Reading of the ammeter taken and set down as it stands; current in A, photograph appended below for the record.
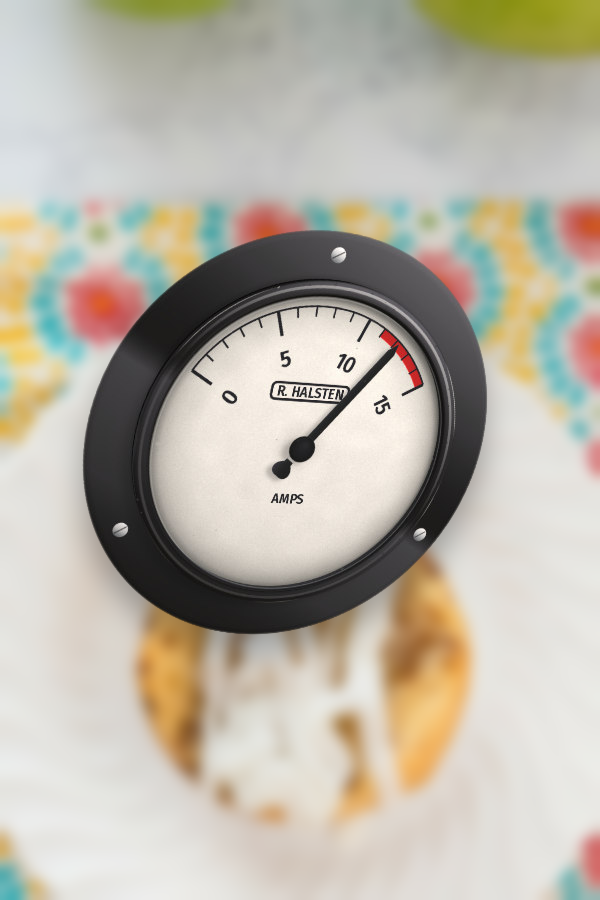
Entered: 12 A
